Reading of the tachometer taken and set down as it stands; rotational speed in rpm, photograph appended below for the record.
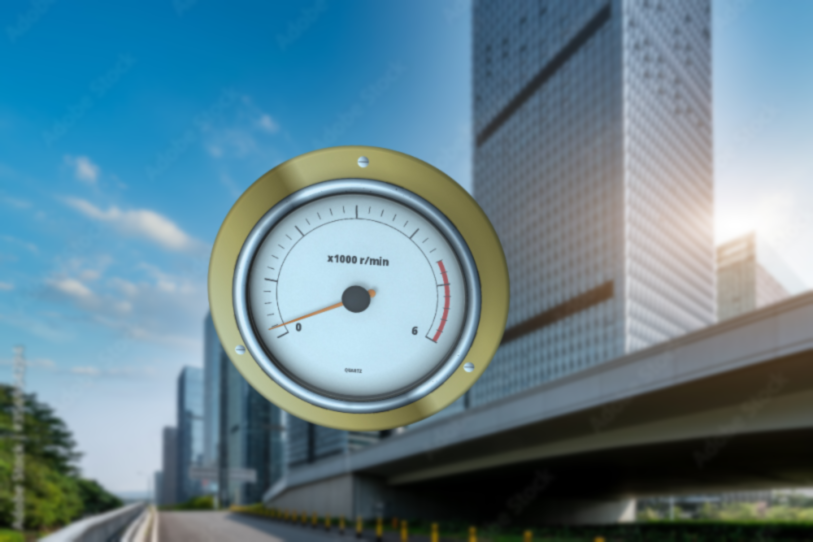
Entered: 200 rpm
